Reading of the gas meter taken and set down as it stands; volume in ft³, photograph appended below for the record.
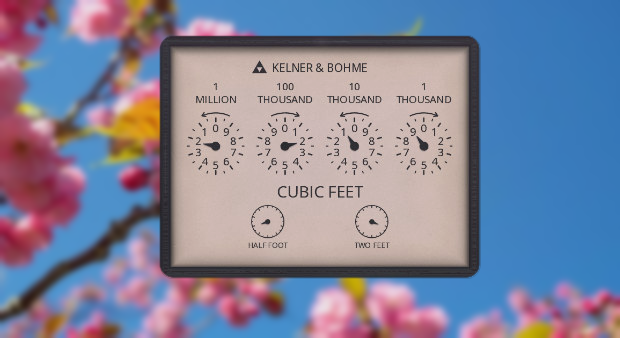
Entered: 220900 ft³
